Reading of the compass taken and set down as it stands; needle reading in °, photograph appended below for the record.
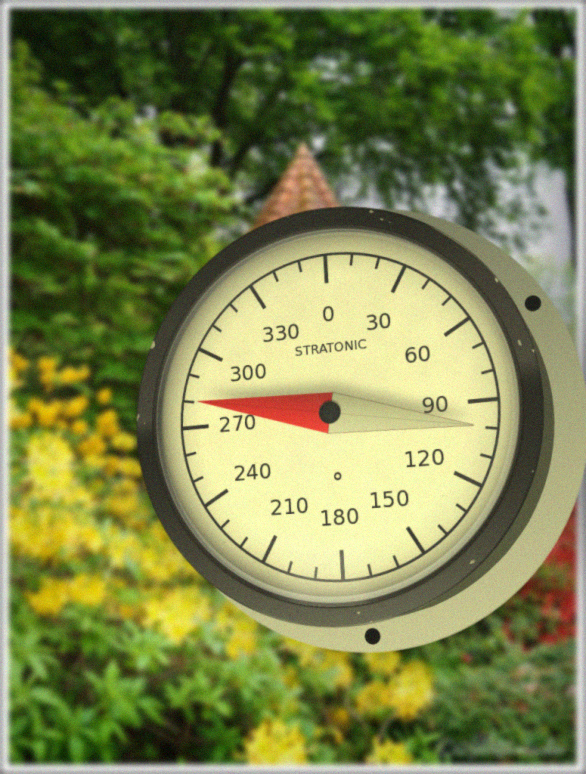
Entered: 280 °
